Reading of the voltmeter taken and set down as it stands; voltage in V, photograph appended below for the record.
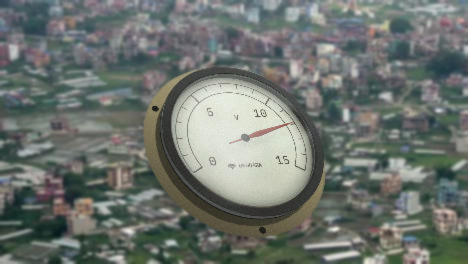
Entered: 12 V
